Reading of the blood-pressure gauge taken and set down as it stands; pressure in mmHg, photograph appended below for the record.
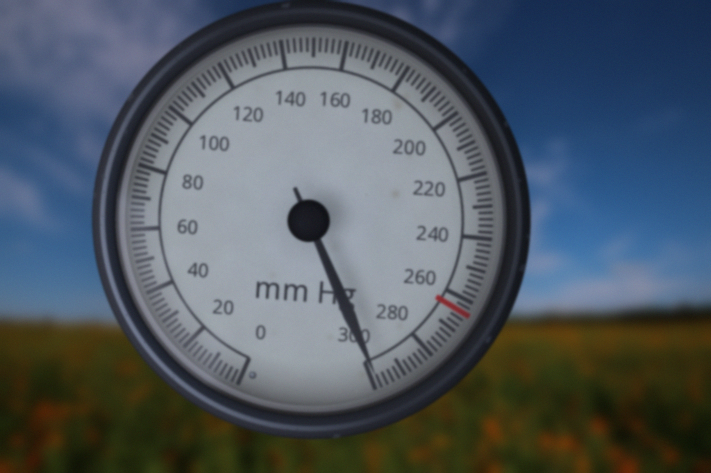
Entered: 298 mmHg
